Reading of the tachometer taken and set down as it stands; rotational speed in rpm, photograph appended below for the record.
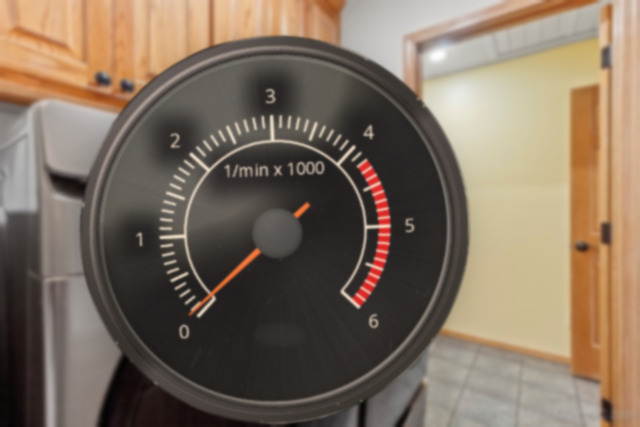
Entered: 100 rpm
